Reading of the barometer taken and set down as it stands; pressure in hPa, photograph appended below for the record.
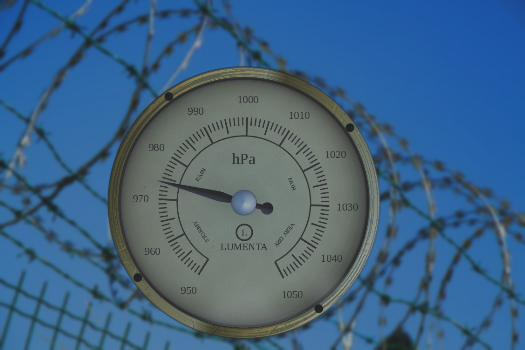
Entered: 974 hPa
